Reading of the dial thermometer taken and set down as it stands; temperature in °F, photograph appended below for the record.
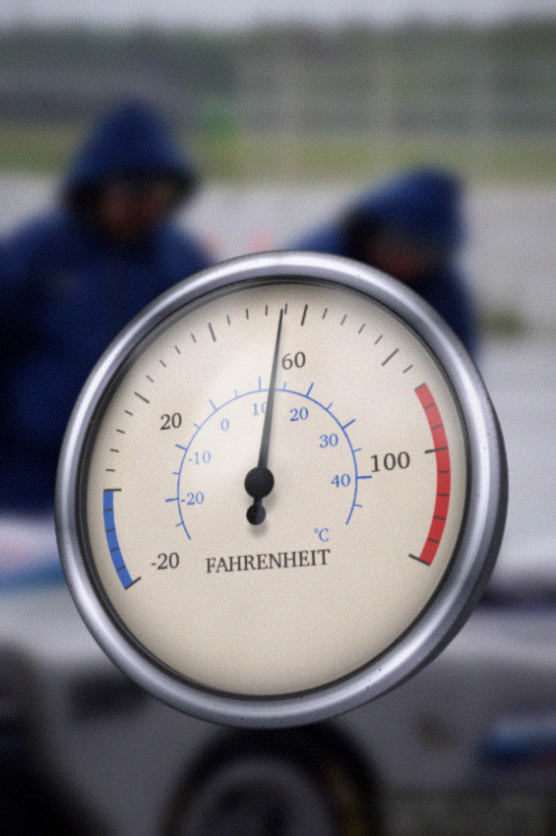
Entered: 56 °F
